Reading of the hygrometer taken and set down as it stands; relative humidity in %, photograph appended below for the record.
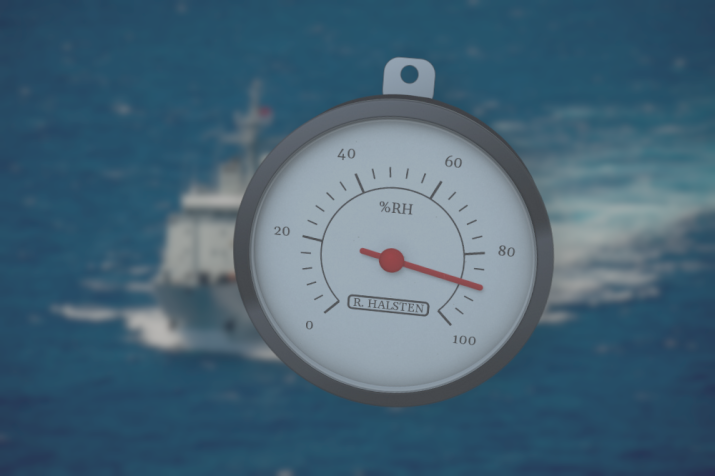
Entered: 88 %
